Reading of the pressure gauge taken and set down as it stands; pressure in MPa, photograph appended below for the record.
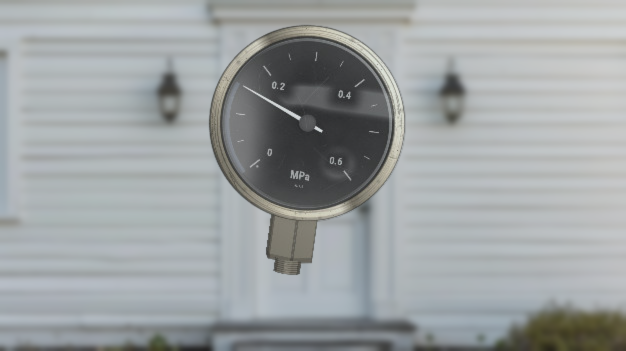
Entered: 0.15 MPa
